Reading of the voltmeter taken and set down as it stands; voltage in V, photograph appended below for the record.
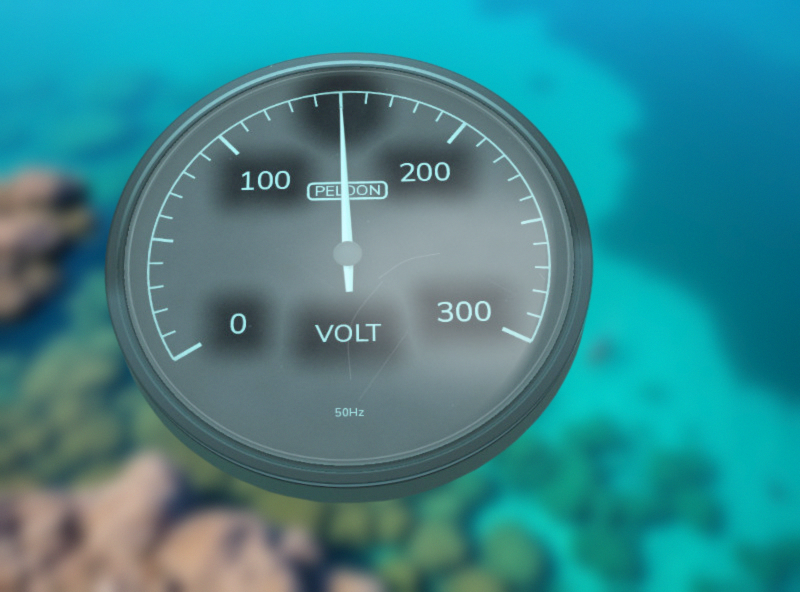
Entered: 150 V
